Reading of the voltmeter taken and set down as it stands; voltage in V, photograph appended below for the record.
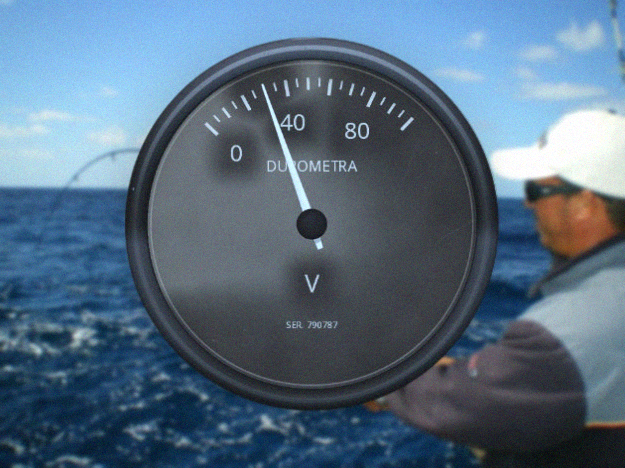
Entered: 30 V
